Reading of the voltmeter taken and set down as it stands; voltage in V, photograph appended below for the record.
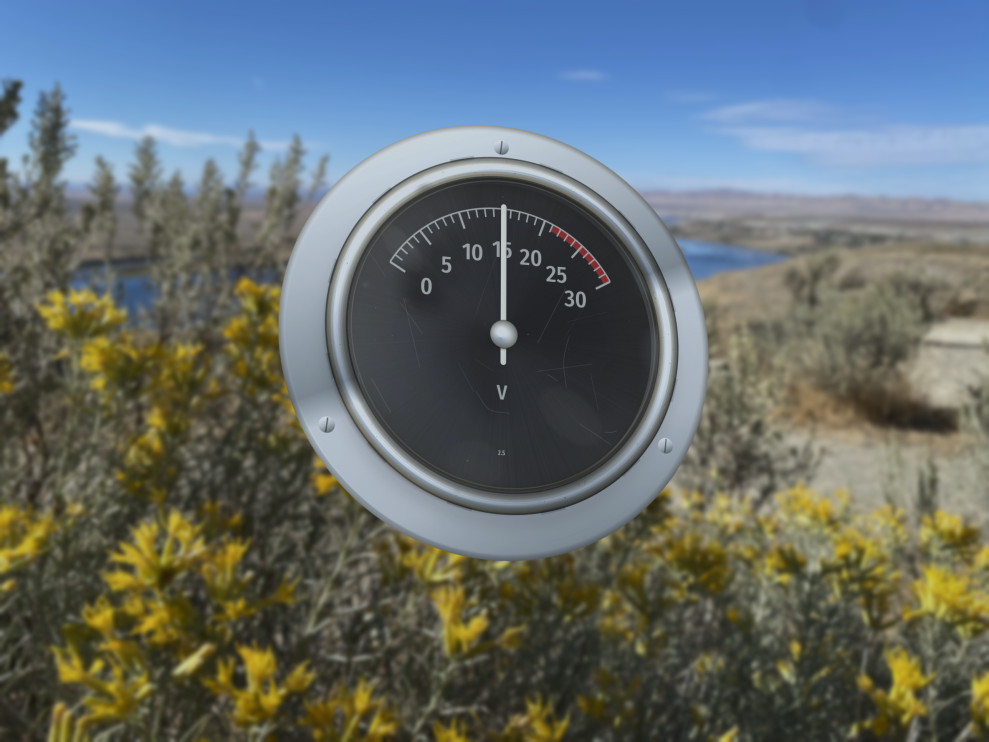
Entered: 15 V
